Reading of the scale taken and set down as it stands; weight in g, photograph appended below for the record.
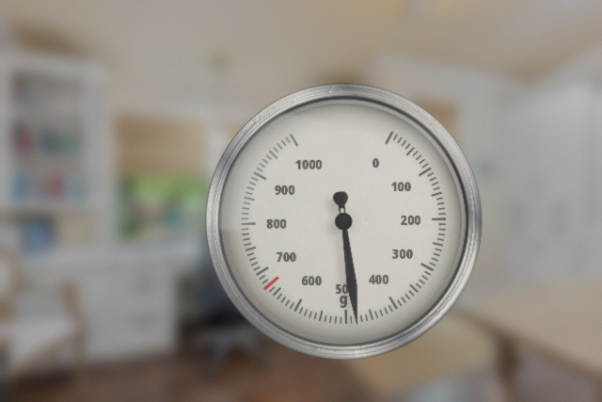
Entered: 480 g
